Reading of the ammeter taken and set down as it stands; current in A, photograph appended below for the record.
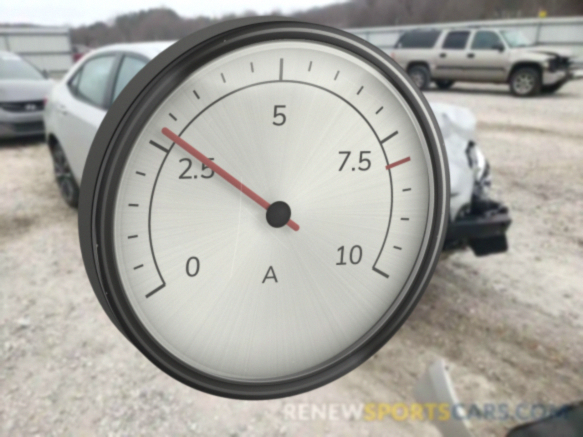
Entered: 2.75 A
